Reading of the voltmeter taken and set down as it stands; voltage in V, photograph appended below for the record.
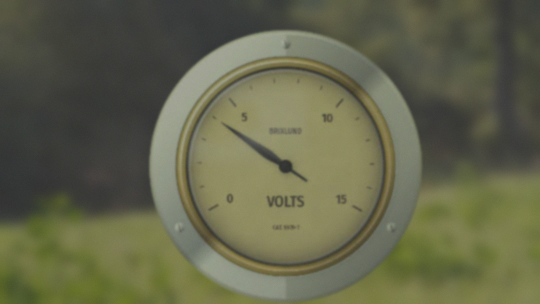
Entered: 4 V
